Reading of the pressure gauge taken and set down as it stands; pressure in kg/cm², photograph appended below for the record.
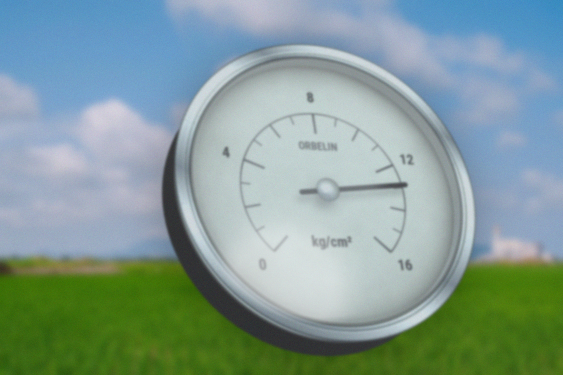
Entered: 13 kg/cm²
